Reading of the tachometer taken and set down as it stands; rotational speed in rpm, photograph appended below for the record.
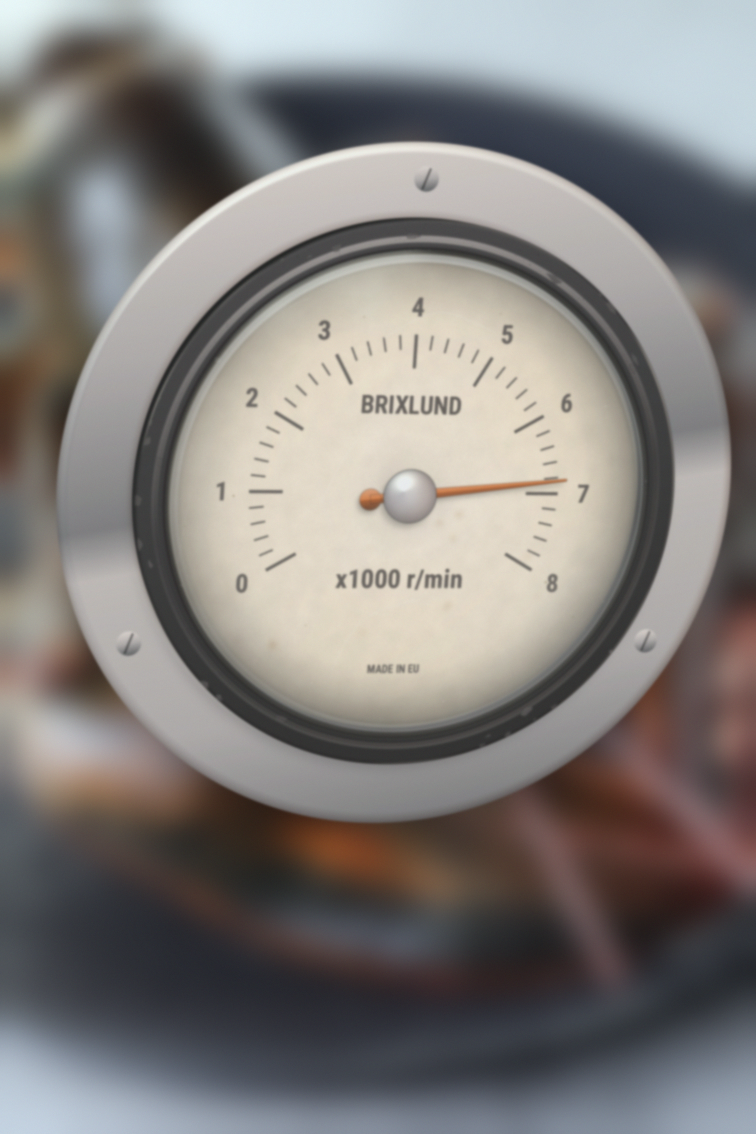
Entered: 6800 rpm
